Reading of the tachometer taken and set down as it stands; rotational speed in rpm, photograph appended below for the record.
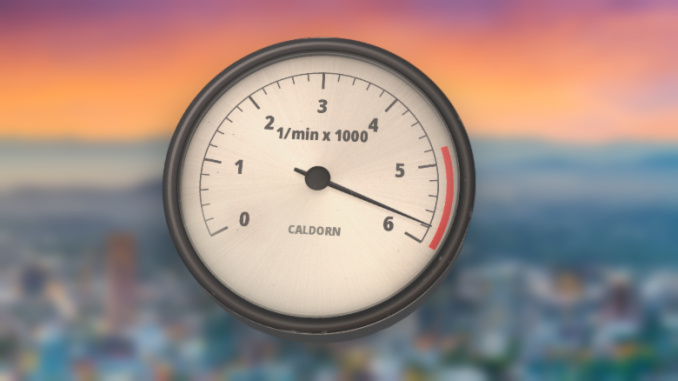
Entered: 5800 rpm
